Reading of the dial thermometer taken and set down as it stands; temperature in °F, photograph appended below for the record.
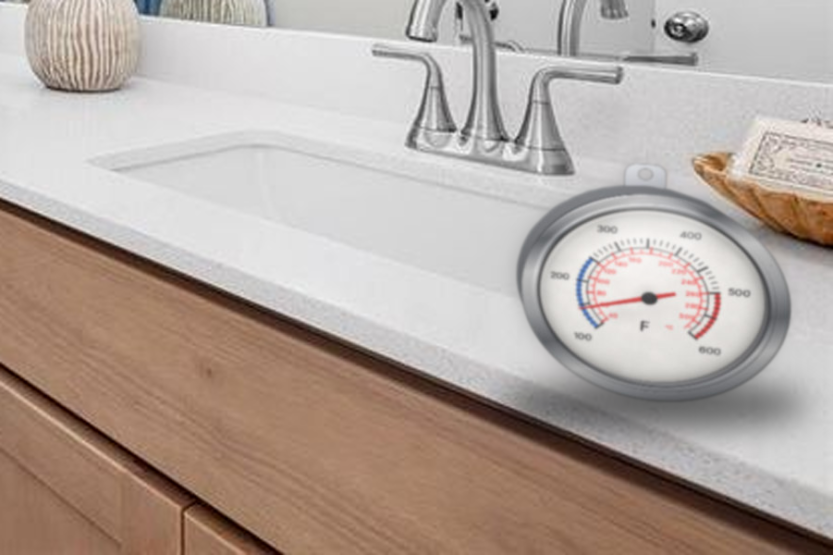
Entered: 150 °F
